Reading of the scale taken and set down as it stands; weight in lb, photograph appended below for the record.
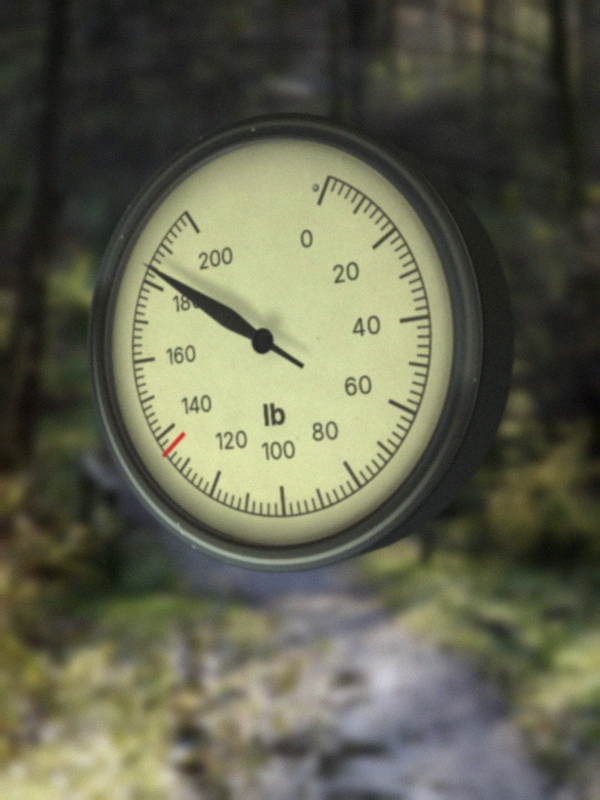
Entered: 184 lb
